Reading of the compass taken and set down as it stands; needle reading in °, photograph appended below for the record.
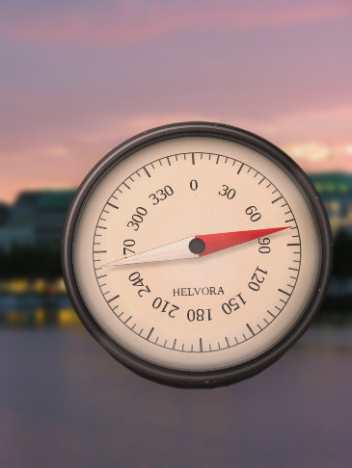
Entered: 80 °
